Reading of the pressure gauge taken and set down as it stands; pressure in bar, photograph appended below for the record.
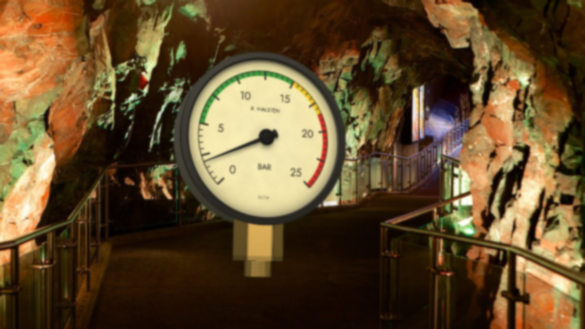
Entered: 2 bar
